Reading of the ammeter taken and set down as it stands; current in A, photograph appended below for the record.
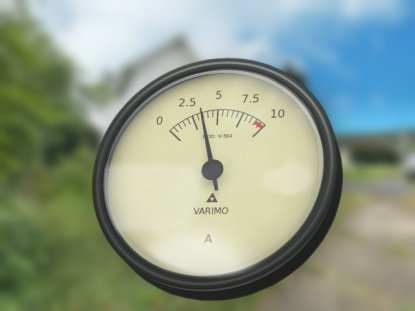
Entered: 3.5 A
